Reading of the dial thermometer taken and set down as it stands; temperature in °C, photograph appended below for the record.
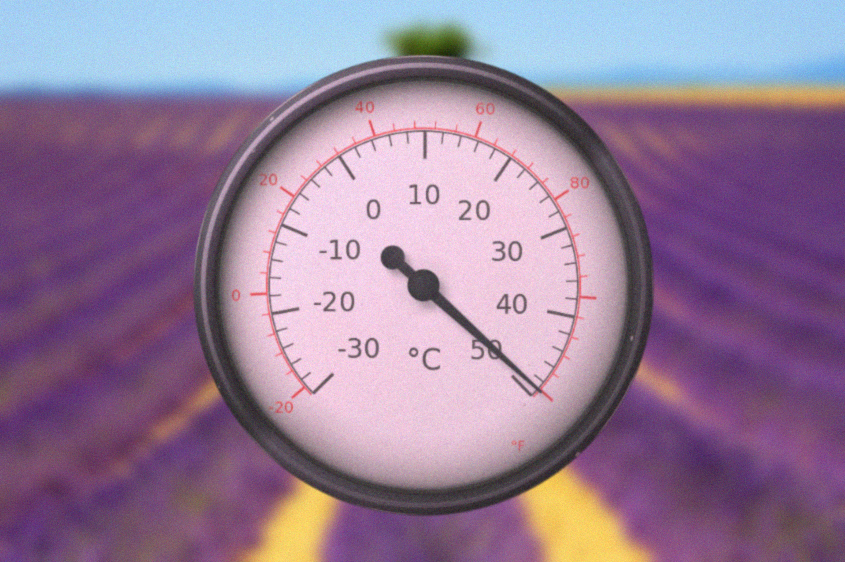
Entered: 49 °C
